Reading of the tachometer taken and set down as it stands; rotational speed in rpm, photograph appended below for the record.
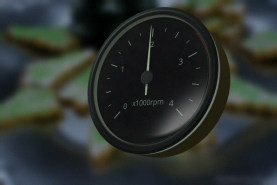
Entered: 2000 rpm
